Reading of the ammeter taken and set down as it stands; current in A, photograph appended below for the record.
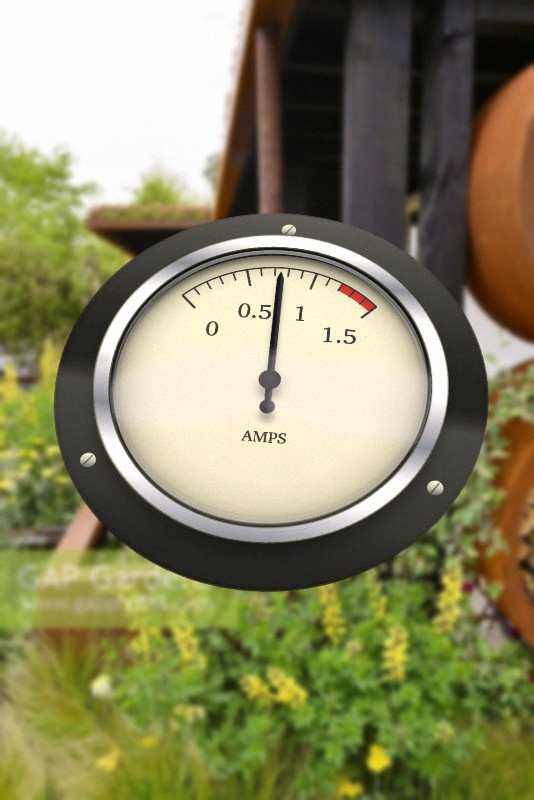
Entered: 0.75 A
